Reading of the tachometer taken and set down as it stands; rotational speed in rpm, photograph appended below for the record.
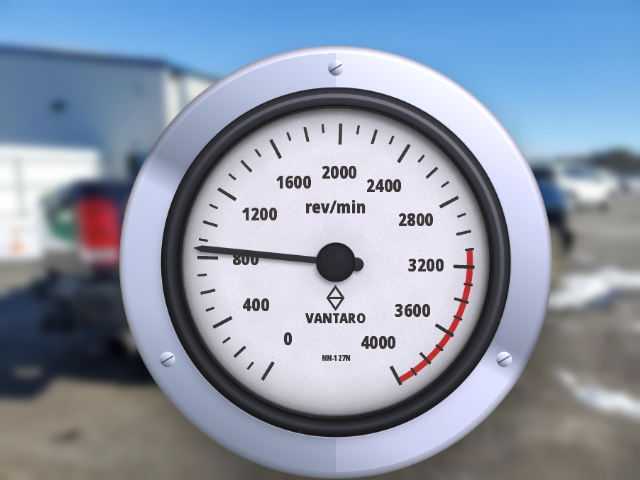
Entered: 850 rpm
